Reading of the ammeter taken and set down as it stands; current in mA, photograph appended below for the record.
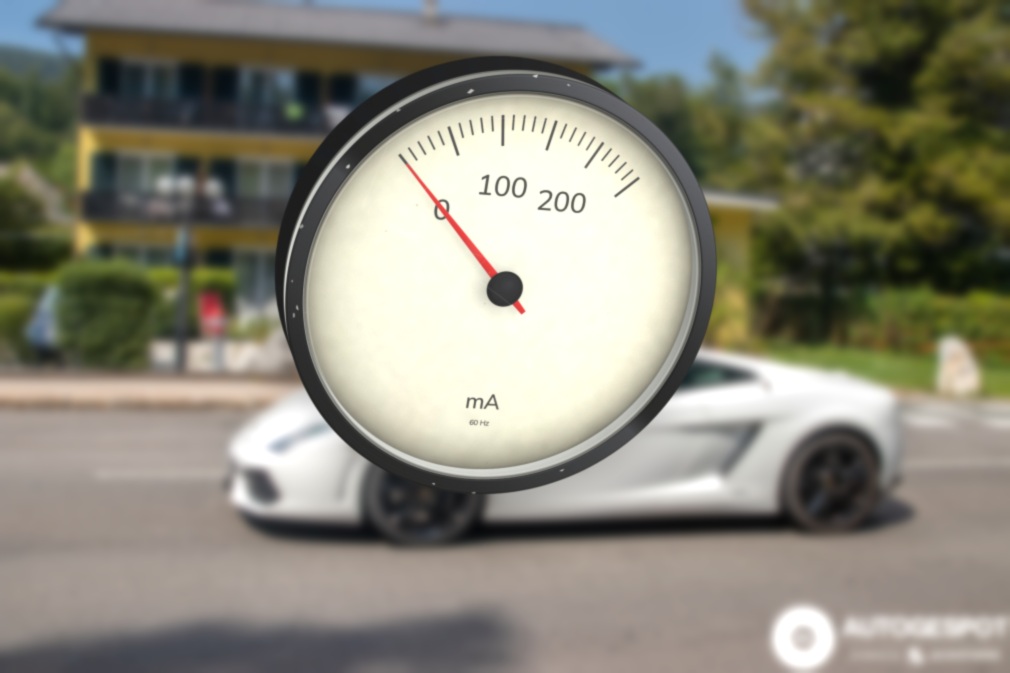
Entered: 0 mA
